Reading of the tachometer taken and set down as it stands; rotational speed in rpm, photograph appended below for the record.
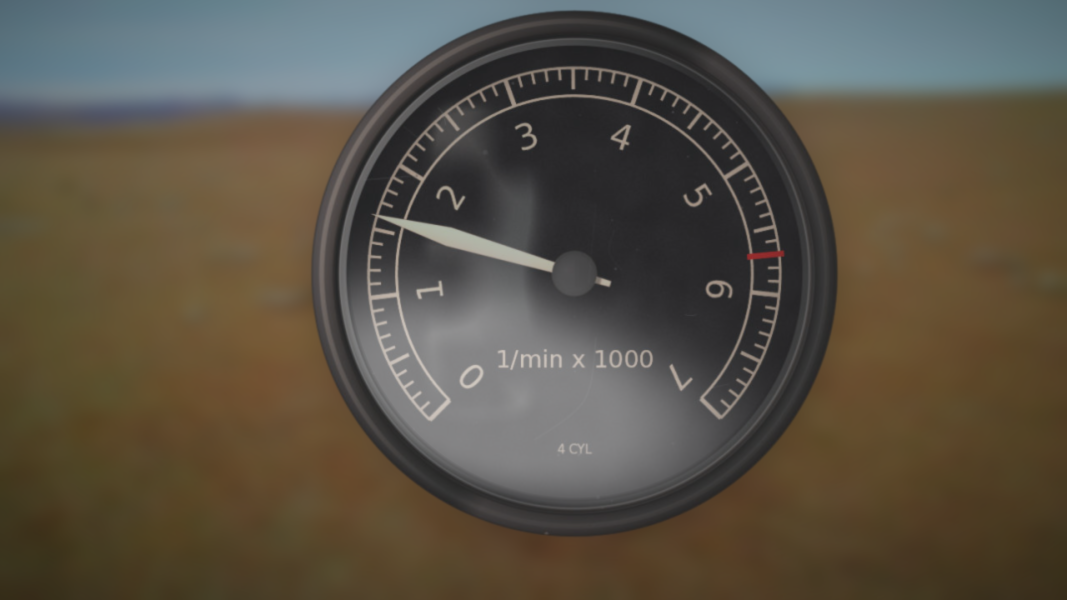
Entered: 1600 rpm
